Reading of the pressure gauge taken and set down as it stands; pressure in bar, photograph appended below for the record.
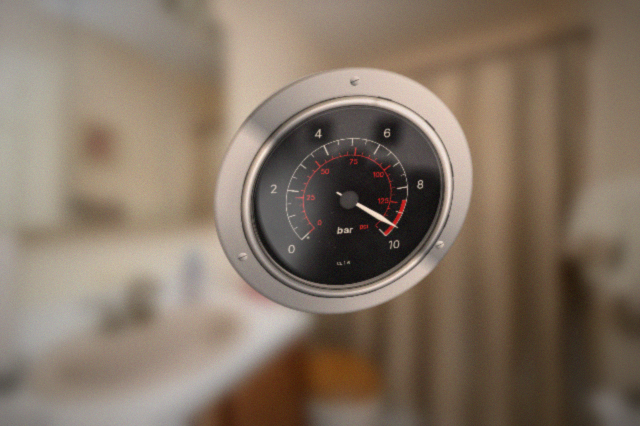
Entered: 9.5 bar
